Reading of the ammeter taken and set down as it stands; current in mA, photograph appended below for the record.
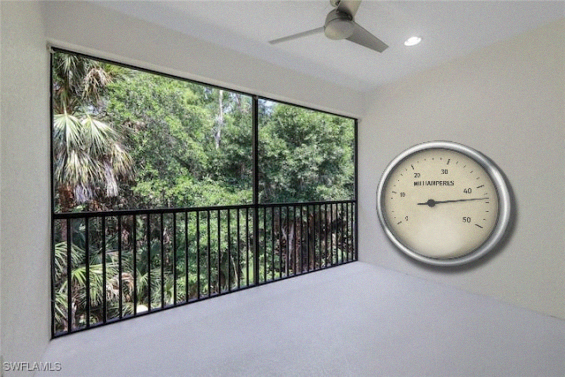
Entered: 43 mA
